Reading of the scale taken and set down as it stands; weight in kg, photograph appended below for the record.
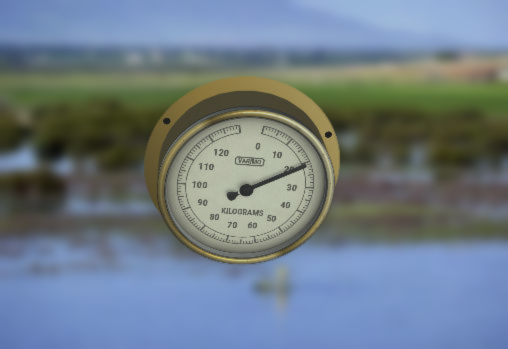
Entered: 20 kg
